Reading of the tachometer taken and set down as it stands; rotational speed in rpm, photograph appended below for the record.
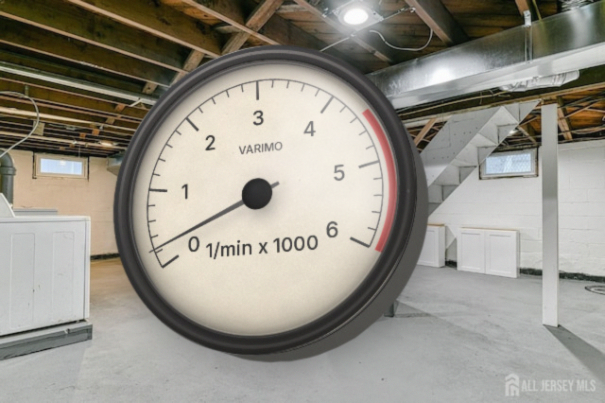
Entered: 200 rpm
